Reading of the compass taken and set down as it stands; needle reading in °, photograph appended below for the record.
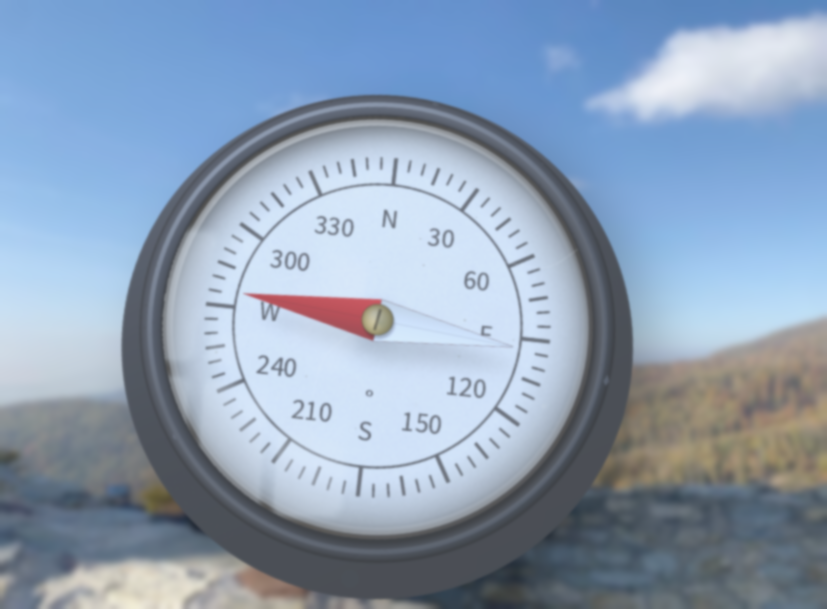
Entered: 275 °
